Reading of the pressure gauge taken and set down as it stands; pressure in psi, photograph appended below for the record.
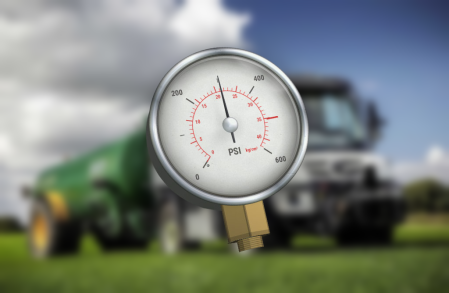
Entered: 300 psi
